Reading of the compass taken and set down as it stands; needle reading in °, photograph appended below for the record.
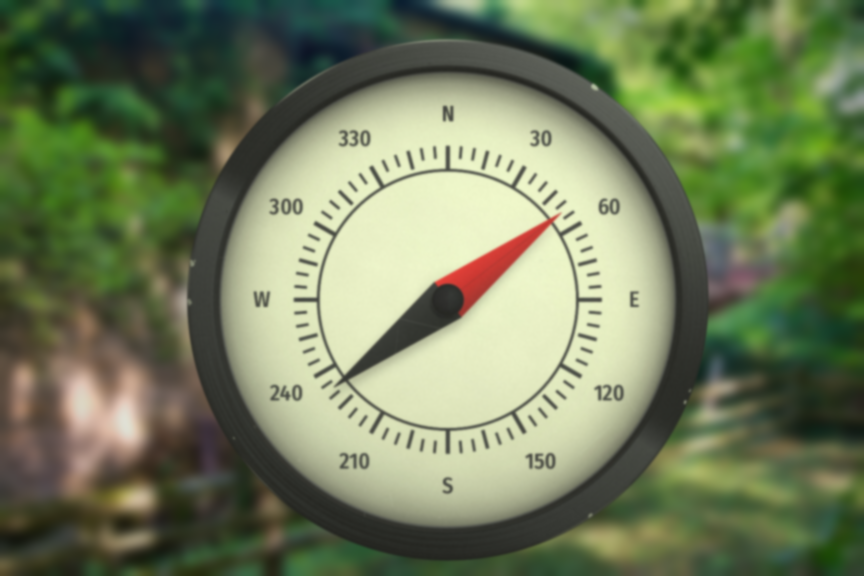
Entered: 52.5 °
